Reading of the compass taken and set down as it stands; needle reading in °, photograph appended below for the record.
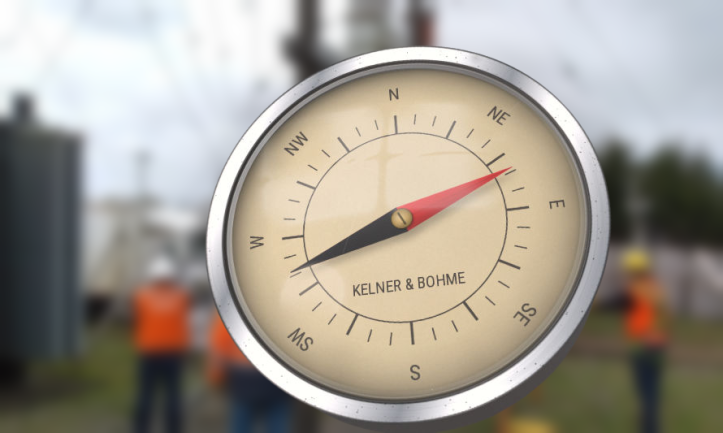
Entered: 70 °
